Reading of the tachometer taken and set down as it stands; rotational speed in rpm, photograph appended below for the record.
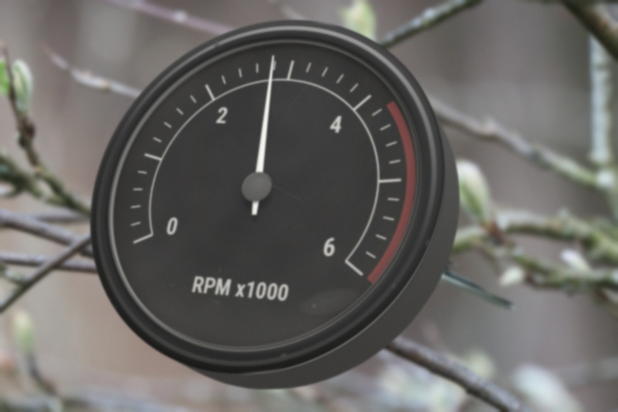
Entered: 2800 rpm
